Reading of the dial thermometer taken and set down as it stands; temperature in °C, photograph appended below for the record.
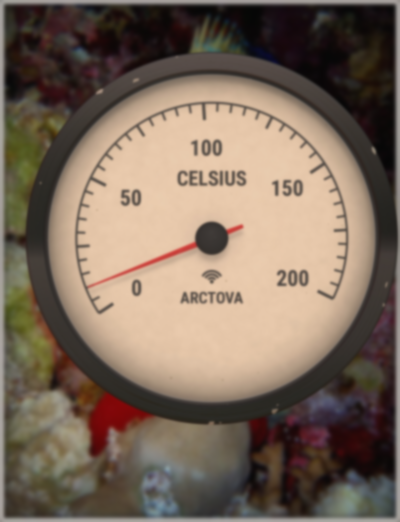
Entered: 10 °C
